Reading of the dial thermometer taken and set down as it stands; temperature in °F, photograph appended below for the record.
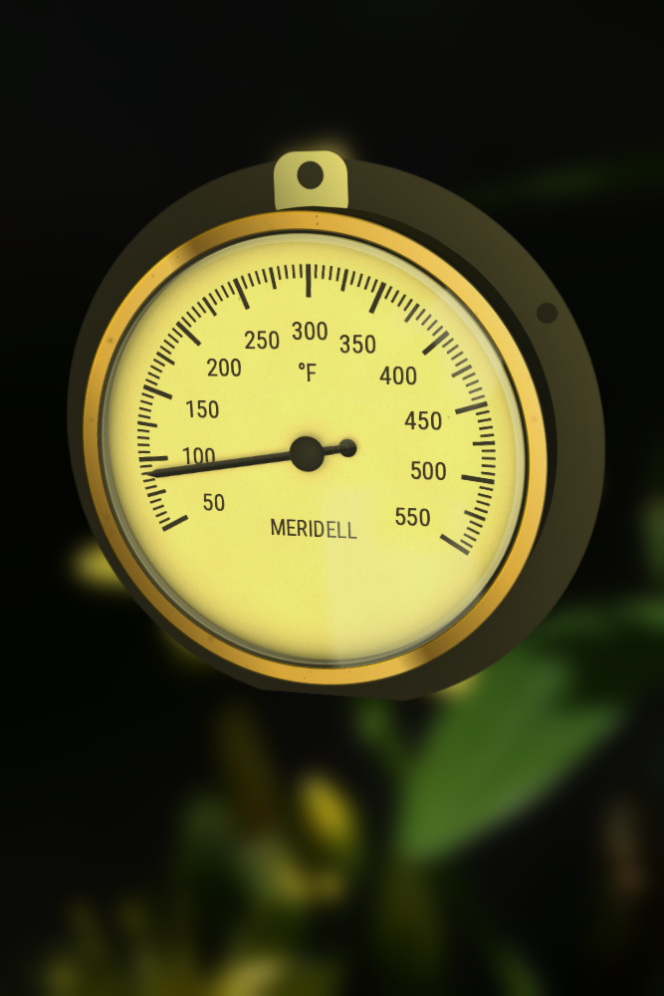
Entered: 90 °F
